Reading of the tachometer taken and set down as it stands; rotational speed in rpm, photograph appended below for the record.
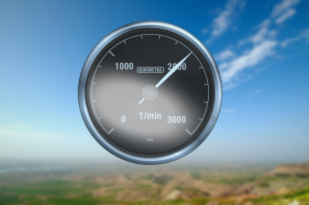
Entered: 2000 rpm
